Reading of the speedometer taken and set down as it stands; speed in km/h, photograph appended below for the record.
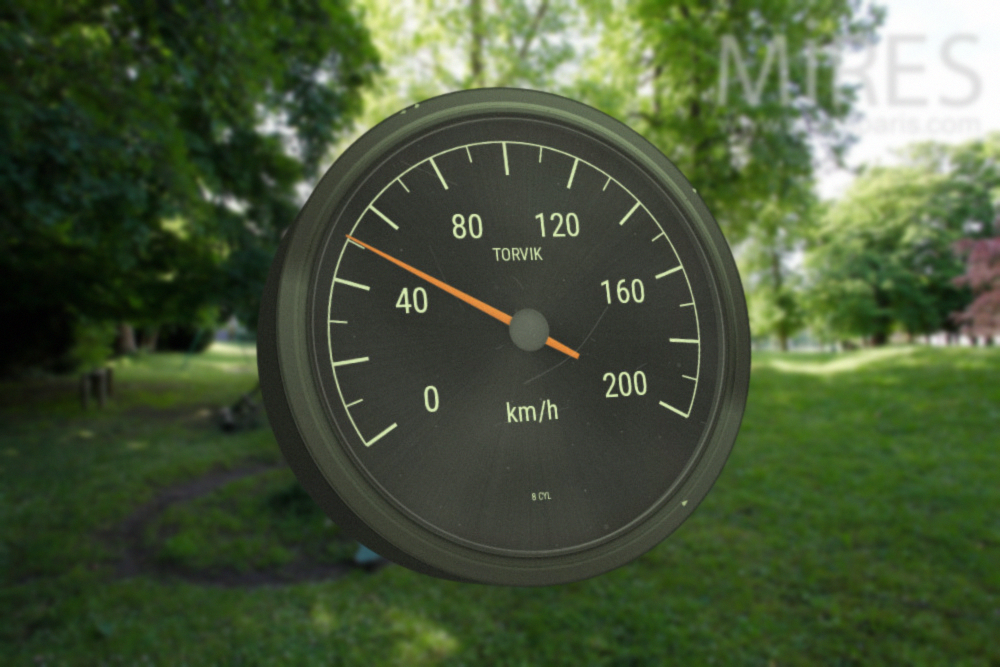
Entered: 50 km/h
